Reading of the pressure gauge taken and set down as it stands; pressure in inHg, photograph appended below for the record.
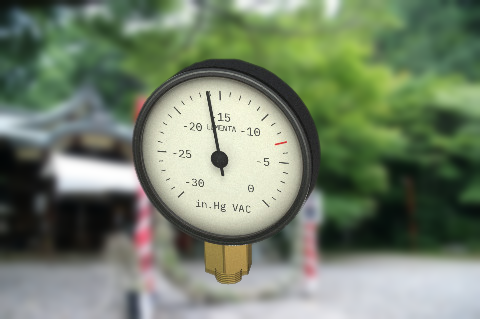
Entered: -16 inHg
